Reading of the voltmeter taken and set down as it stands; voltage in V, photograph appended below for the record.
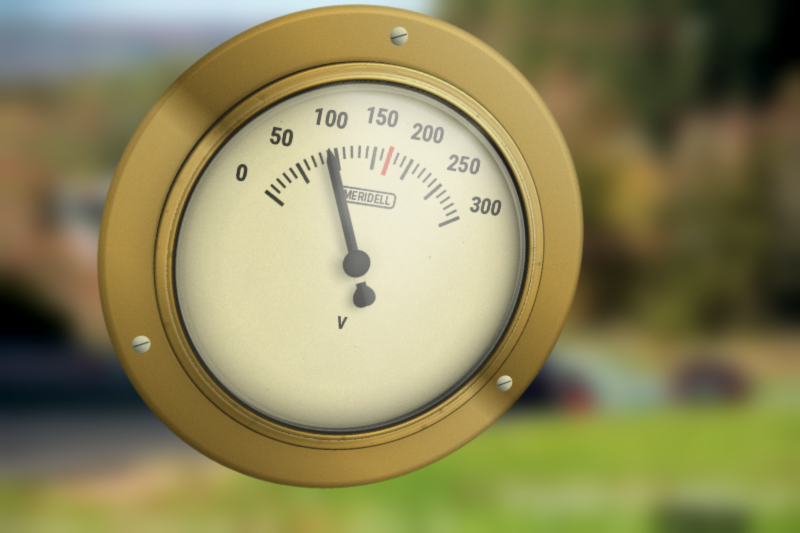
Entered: 90 V
